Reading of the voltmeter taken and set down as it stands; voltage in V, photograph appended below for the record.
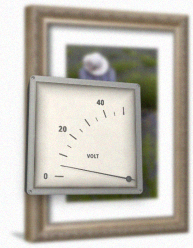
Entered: 5 V
